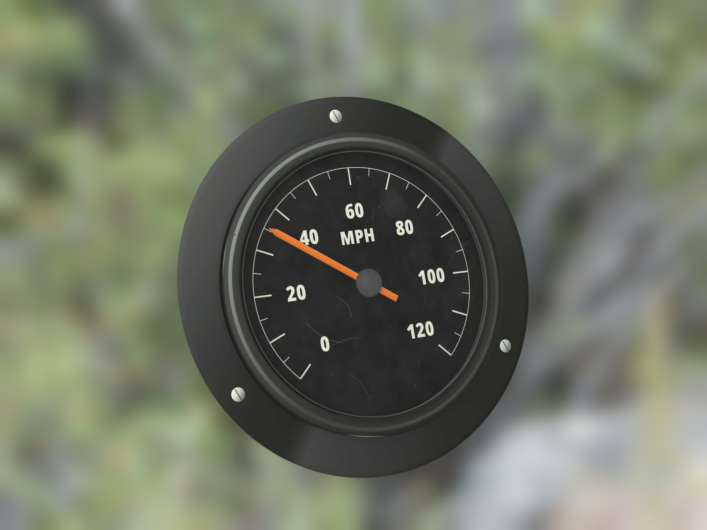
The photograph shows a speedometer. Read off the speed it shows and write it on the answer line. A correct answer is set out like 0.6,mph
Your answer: 35,mph
